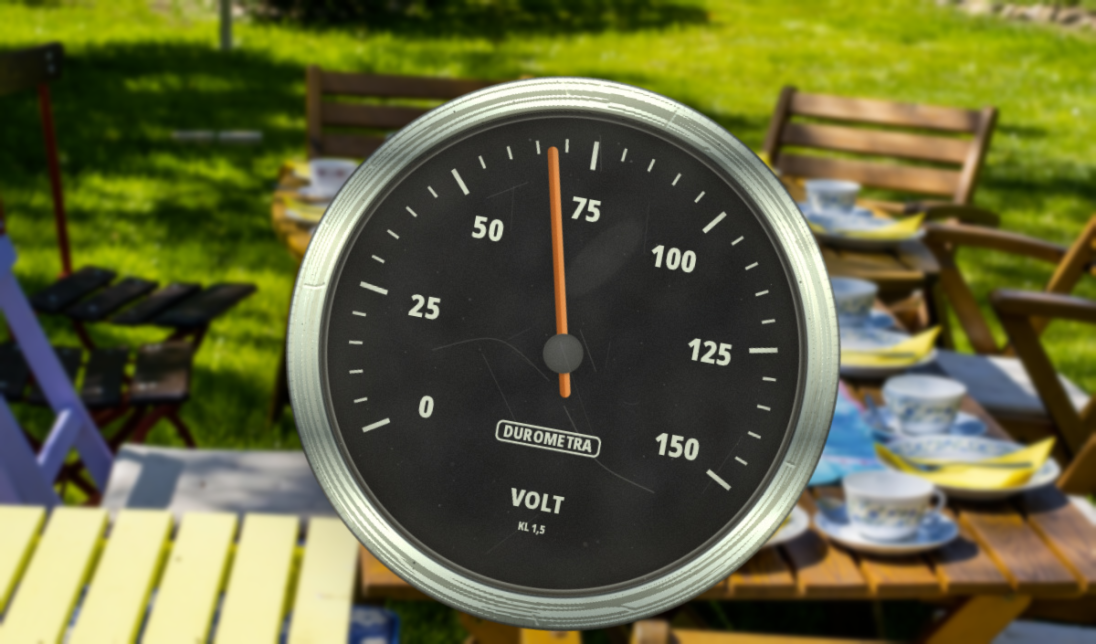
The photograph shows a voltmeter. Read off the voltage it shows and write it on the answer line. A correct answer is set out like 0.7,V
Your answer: 67.5,V
